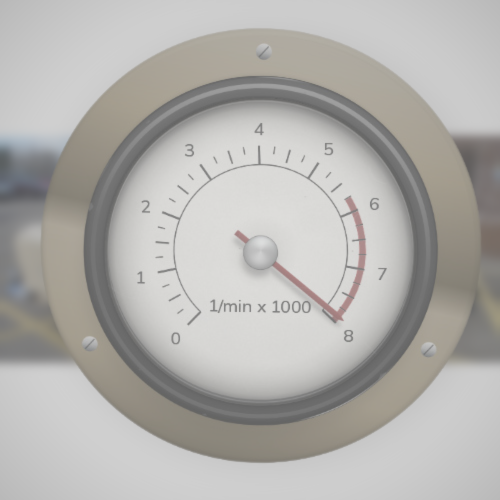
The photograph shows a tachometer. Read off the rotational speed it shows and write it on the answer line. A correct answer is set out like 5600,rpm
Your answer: 7875,rpm
